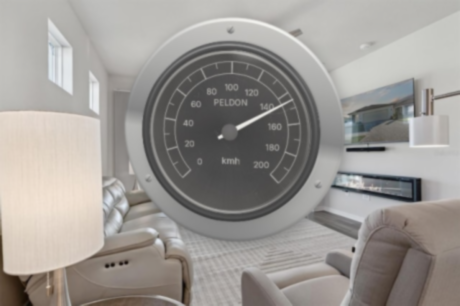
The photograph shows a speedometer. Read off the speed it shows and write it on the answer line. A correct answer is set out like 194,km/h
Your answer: 145,km/h
